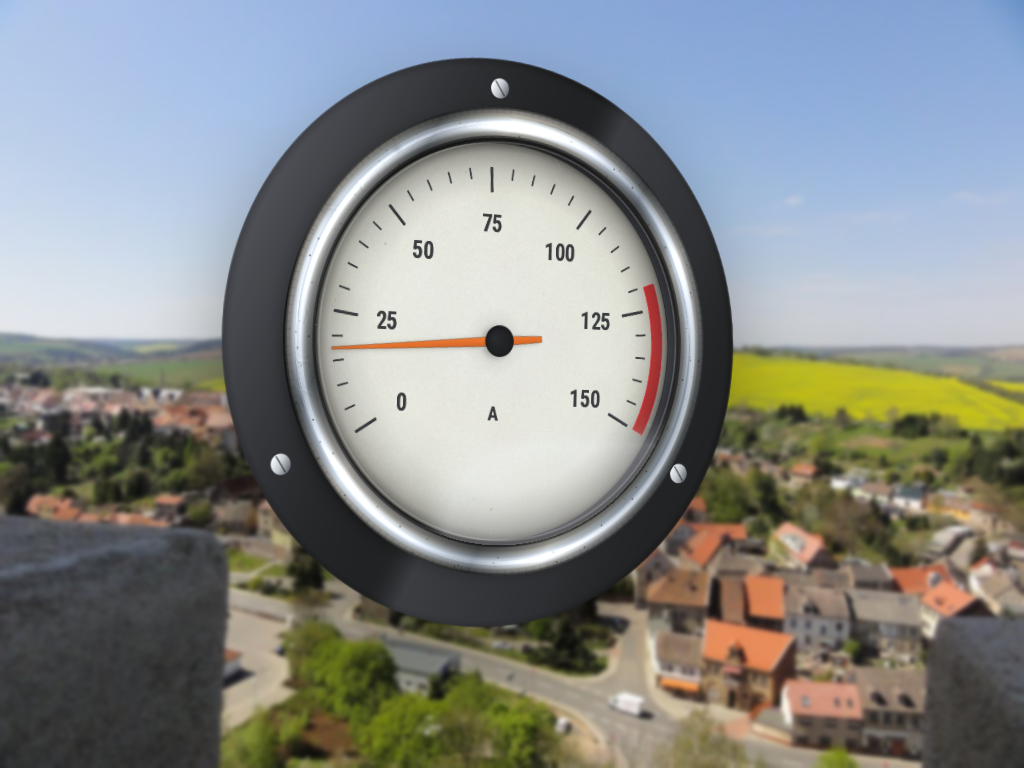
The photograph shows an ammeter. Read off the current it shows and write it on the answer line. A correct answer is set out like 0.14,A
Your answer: 17.5,A
